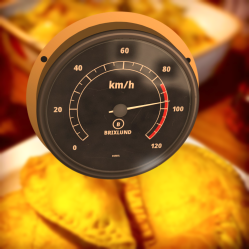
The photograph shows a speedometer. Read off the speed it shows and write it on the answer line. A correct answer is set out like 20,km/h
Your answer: 95,km/h
